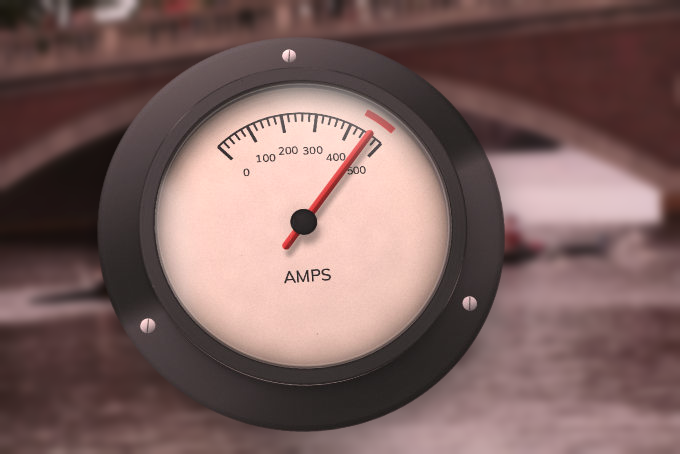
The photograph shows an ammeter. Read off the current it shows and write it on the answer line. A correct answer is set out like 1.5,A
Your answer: 460,A
